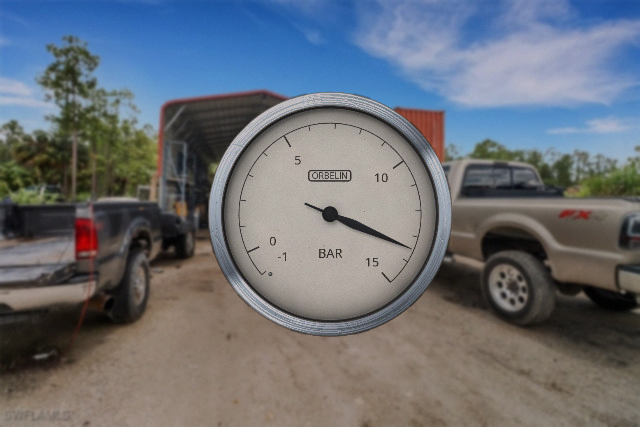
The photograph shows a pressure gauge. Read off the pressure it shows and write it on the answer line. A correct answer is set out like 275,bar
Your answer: 13.5,bar
